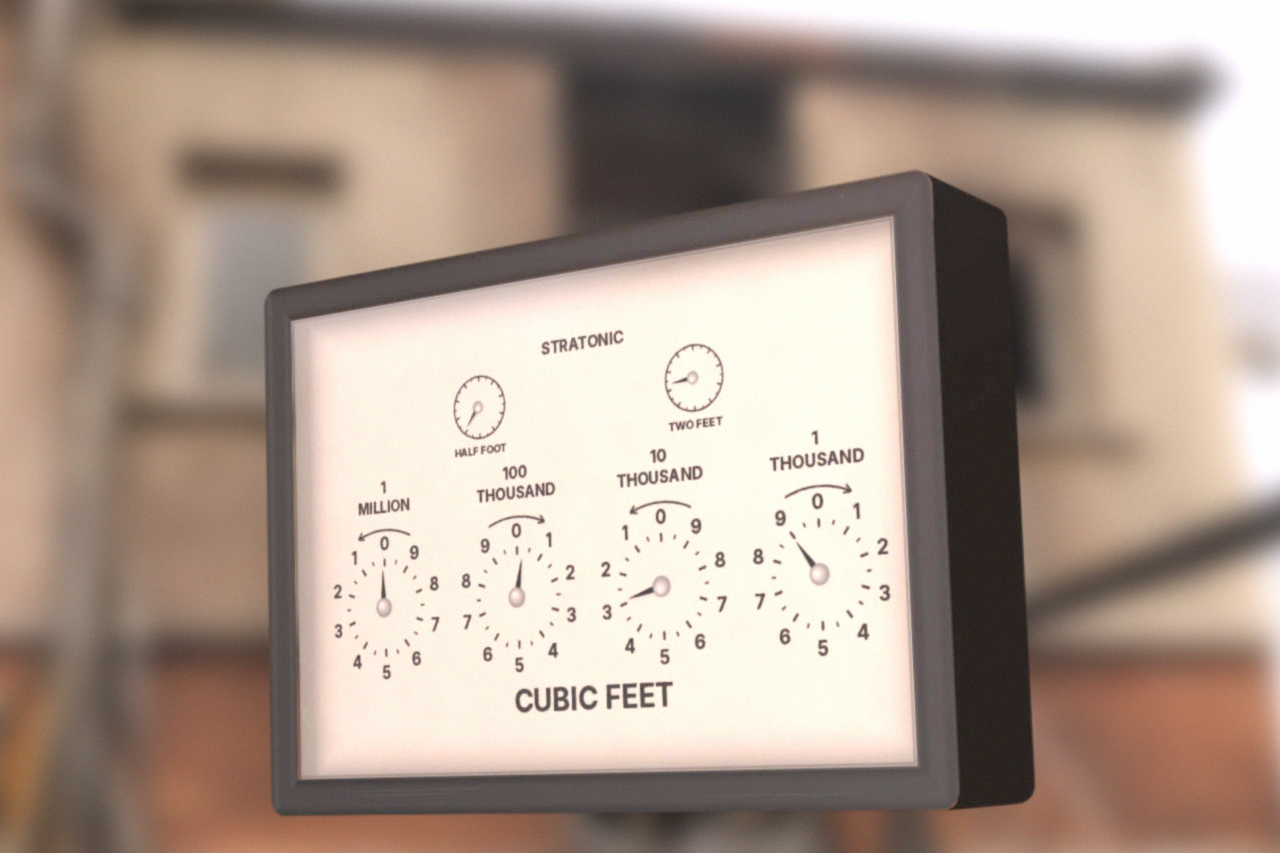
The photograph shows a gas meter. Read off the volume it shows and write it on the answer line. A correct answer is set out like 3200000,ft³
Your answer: 2900,ft³
